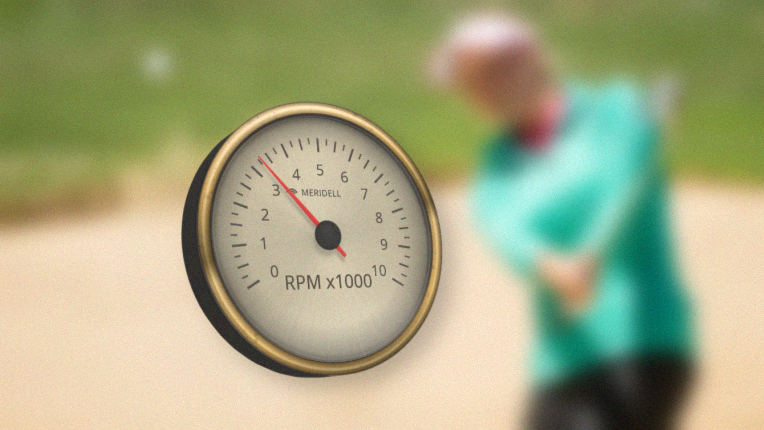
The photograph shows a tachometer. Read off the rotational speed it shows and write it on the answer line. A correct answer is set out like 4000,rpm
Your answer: 3250,rpm
